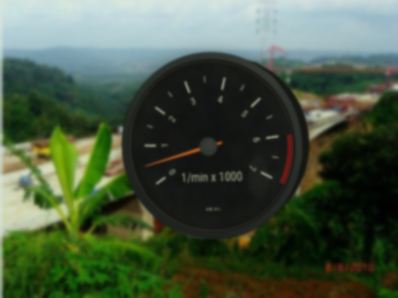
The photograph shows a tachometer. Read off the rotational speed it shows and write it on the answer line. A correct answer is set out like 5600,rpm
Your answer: 500,rpm
